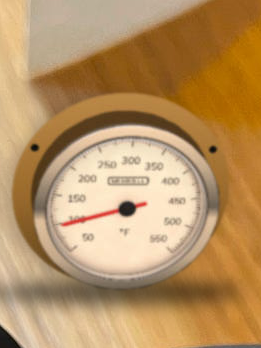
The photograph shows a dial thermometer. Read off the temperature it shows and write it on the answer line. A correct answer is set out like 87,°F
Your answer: 100,°F
